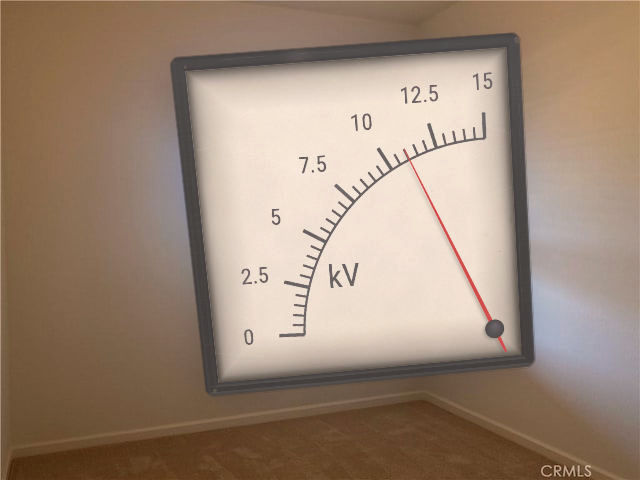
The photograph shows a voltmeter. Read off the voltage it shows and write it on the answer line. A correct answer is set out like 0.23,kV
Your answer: 11,kV
